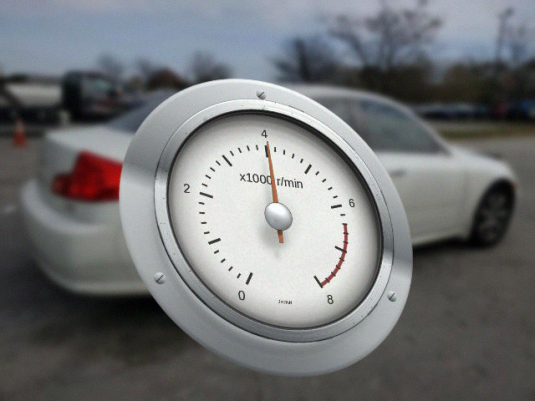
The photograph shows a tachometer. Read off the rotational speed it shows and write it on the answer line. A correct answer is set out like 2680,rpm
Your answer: 4000,rpm
